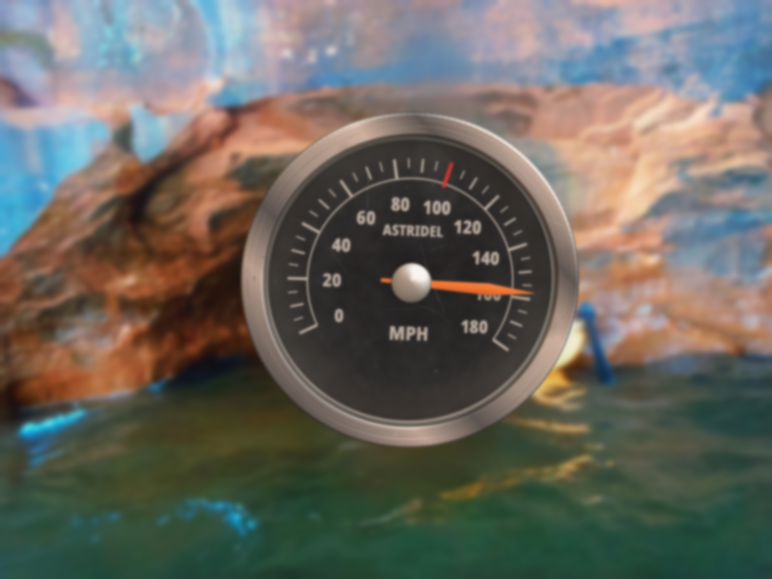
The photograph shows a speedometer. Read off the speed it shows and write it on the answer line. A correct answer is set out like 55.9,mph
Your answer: 157.5,mph
